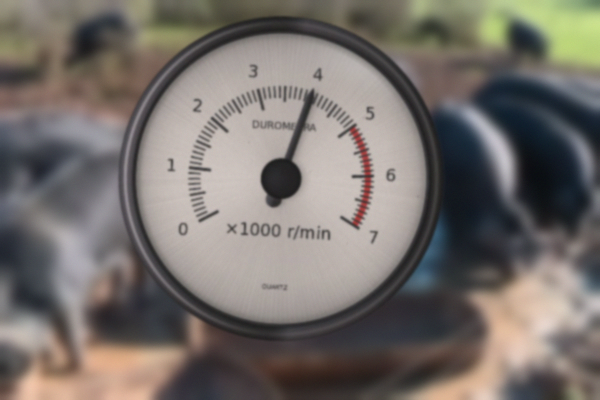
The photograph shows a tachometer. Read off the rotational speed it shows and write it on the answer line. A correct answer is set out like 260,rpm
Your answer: 4000,rpm
